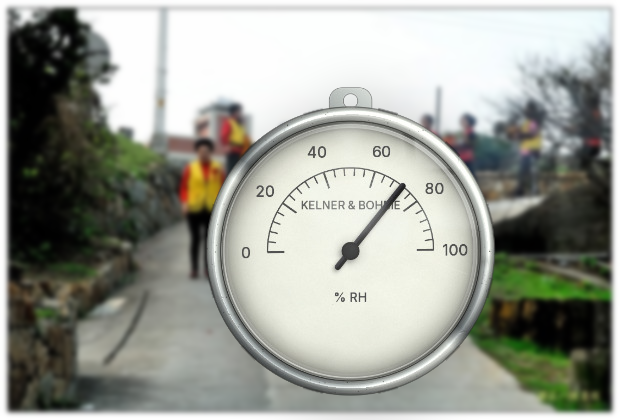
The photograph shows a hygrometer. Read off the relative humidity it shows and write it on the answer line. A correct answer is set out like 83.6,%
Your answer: 72,%
